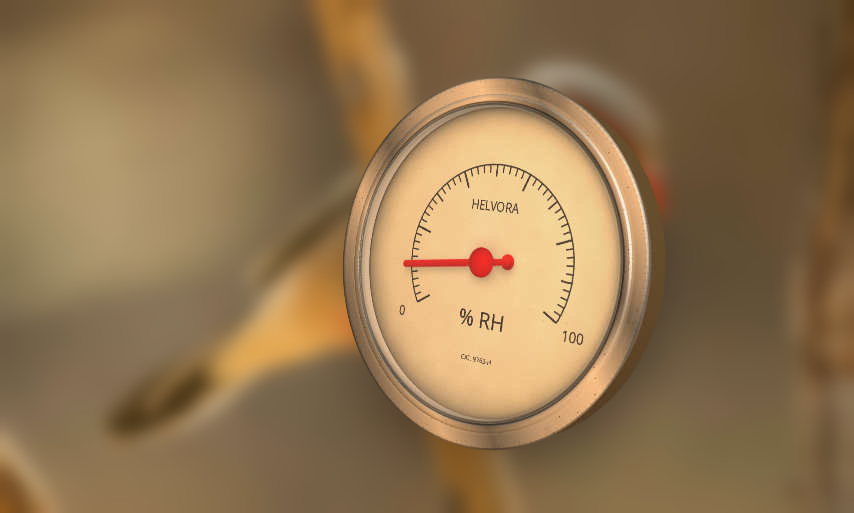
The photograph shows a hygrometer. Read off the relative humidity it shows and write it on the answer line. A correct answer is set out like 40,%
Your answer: 10,%
